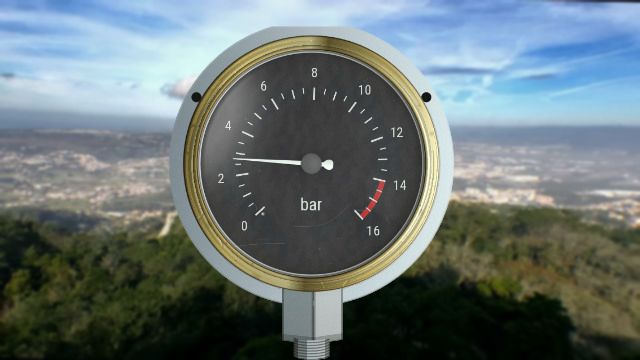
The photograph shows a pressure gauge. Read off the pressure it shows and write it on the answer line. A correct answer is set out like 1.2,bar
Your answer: 2.75,bar
